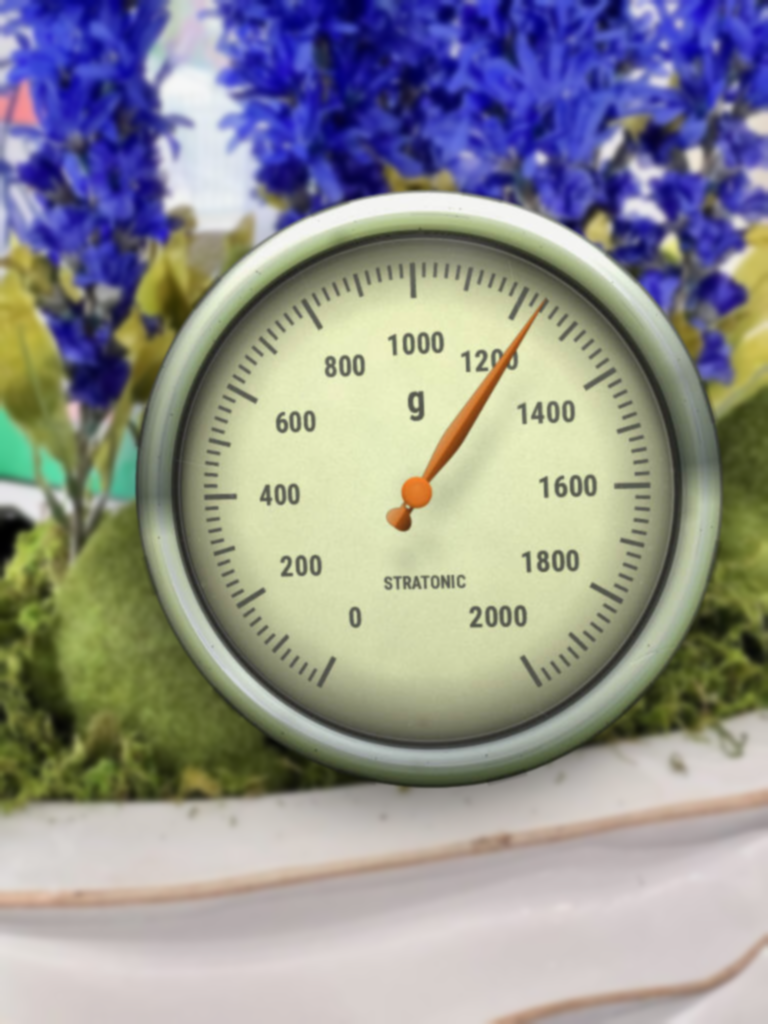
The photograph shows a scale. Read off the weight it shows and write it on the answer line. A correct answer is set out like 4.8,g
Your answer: 1240,g
